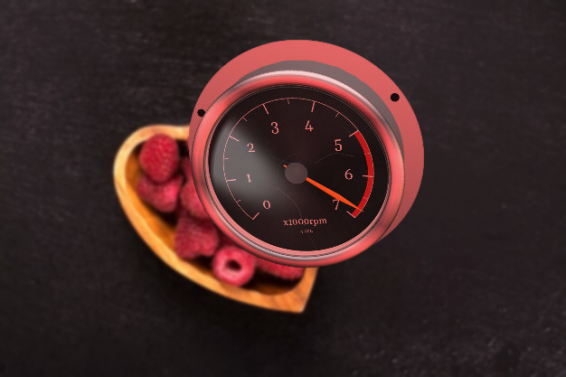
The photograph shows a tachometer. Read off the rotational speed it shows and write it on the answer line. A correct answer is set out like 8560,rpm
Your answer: 6750,rpm
